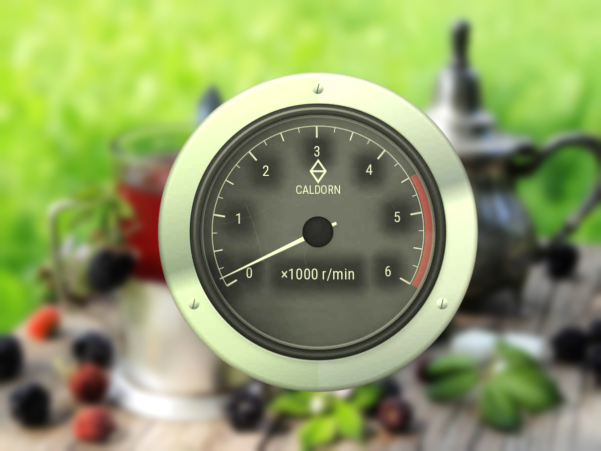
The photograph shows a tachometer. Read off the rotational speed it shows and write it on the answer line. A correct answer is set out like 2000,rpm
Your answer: 125,rpm
